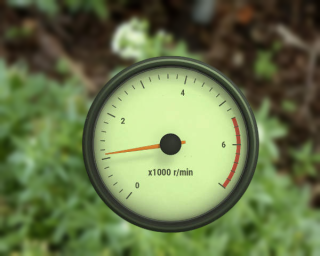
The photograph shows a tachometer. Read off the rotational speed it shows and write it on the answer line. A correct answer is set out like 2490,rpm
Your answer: 1100,rpm
